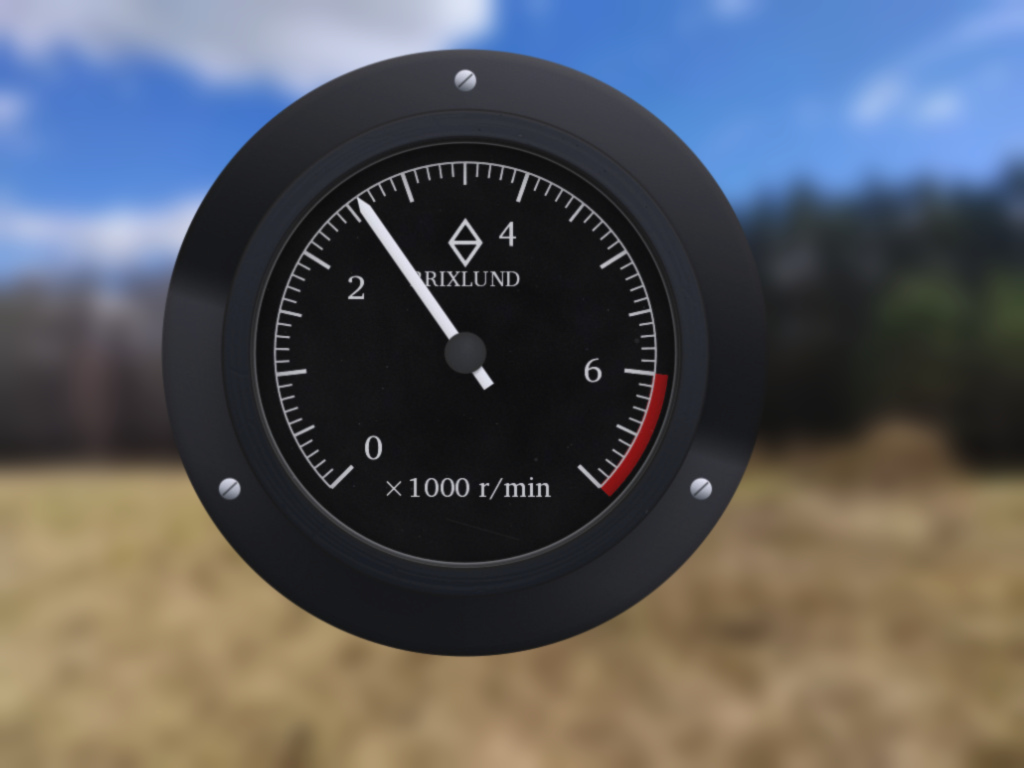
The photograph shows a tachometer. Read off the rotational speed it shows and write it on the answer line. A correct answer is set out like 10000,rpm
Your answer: 2600,rpm
